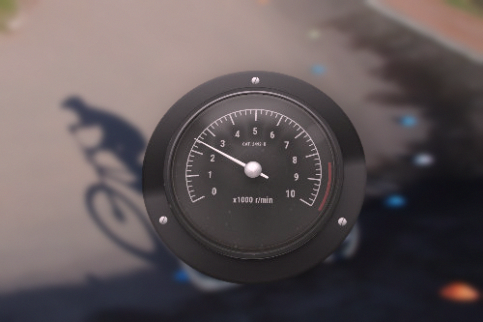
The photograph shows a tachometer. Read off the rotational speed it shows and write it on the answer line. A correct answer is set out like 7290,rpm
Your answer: 2400,rpm
